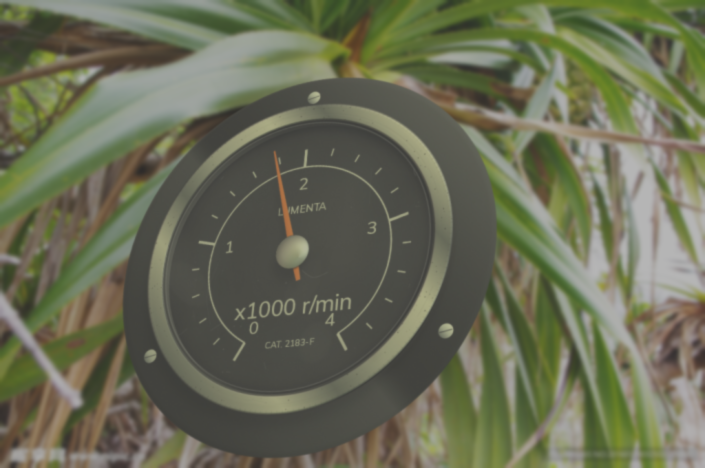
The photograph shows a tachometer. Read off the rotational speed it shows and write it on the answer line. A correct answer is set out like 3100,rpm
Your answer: 1800,rpm
